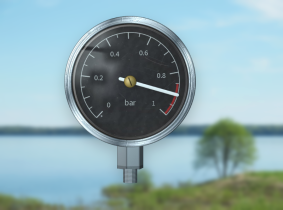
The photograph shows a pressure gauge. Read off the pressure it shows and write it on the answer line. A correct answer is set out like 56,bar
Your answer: 0.9,bar
